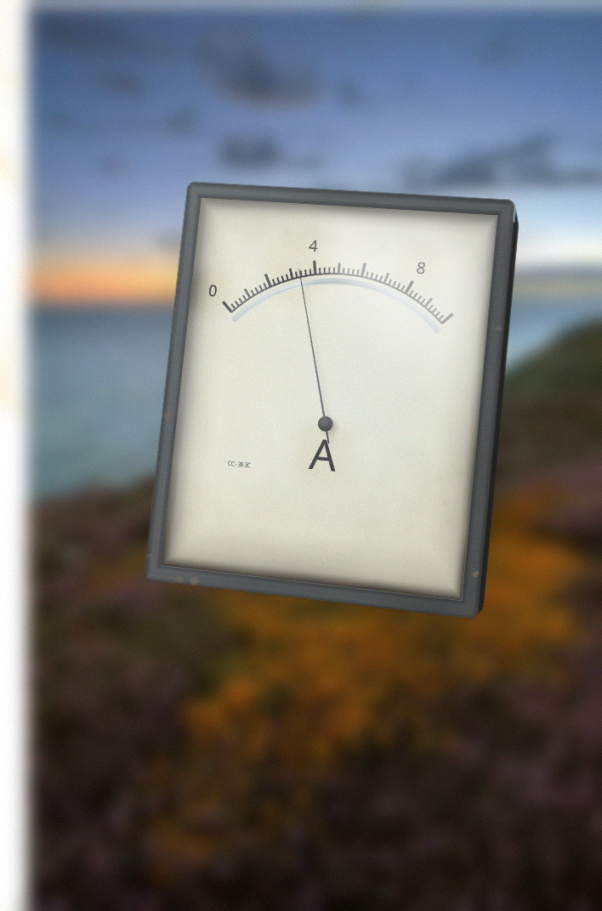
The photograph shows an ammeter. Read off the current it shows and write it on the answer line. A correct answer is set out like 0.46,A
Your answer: 3.4,A
